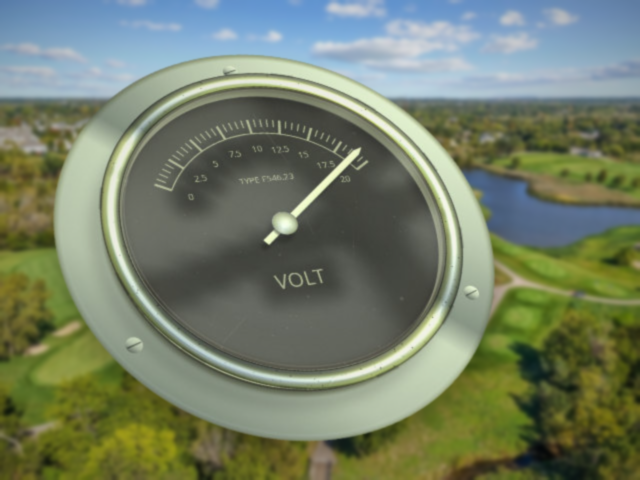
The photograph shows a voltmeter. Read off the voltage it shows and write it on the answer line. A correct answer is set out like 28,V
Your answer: 19,V
